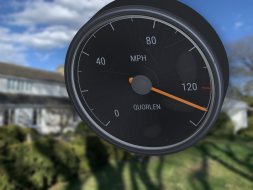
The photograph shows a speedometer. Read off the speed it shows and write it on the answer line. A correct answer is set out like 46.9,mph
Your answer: 130,mph
